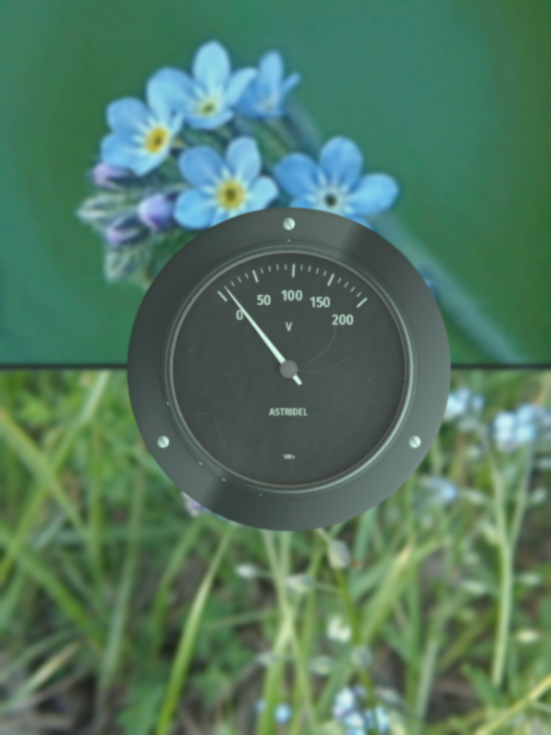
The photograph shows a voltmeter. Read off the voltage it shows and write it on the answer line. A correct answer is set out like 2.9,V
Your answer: 10,V
